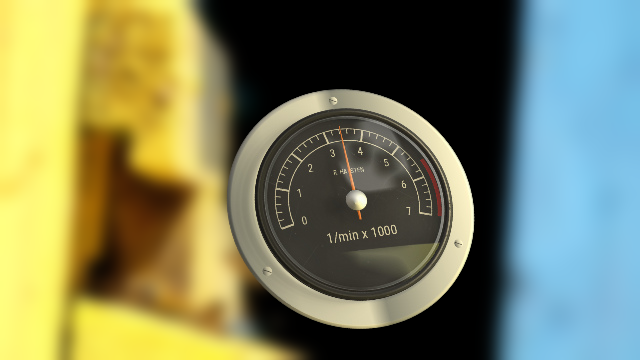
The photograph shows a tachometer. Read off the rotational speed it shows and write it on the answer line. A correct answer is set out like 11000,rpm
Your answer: 3400,rpm
